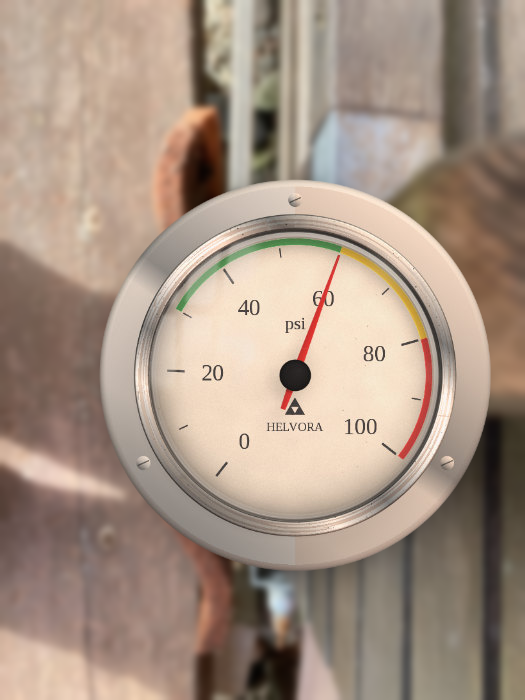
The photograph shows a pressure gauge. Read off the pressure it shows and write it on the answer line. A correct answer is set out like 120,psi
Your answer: 60,psi
